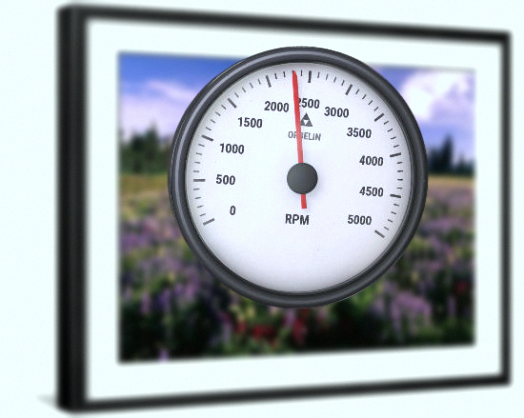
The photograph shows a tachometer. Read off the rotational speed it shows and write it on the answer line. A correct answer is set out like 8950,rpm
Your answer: 2300,rpm
